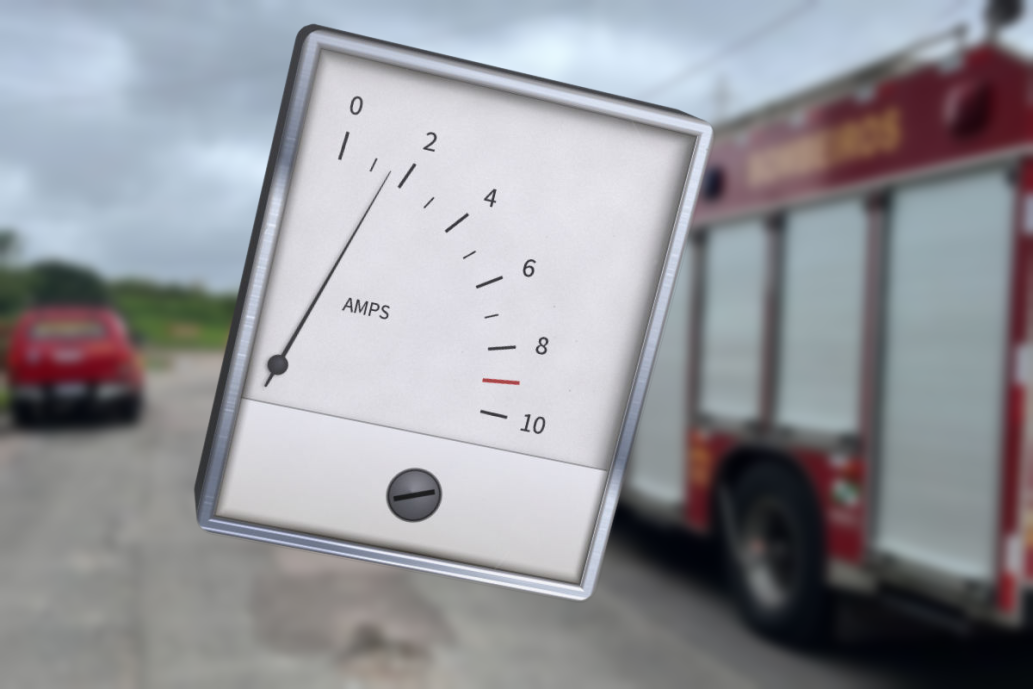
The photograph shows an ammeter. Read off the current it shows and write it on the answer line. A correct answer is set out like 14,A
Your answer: 1.5,A
